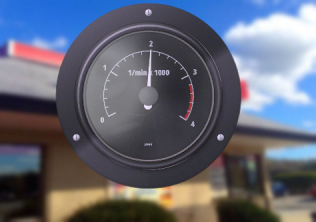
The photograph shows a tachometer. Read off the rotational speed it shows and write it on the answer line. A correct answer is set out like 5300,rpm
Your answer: 2000,rpm
